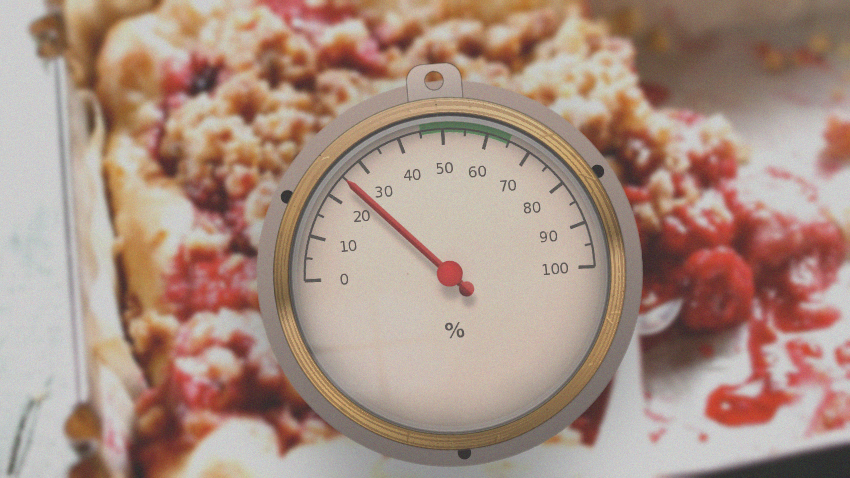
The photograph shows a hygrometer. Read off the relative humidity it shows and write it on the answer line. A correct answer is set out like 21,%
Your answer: 25,%
